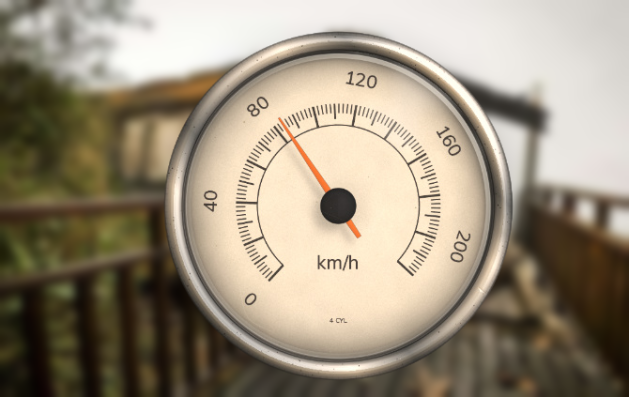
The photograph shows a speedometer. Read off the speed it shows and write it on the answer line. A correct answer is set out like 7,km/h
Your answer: 84,km/h
